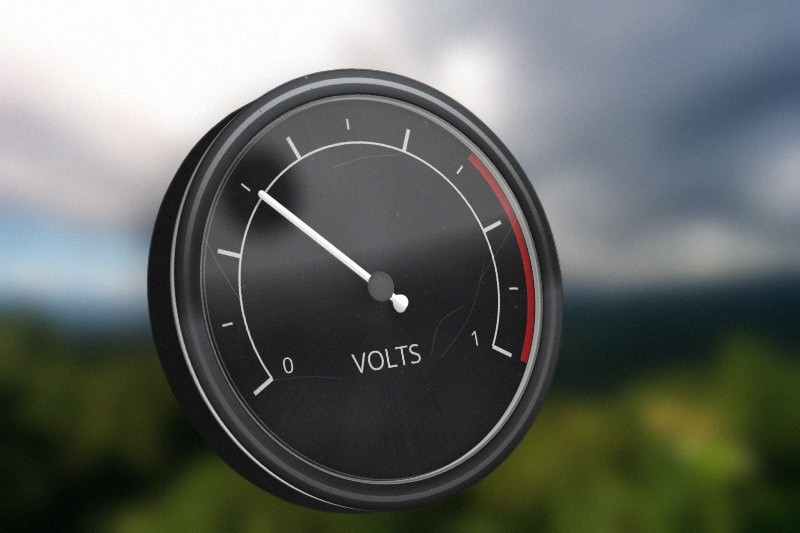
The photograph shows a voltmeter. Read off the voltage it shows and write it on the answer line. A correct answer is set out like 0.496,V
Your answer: 0.3,V
